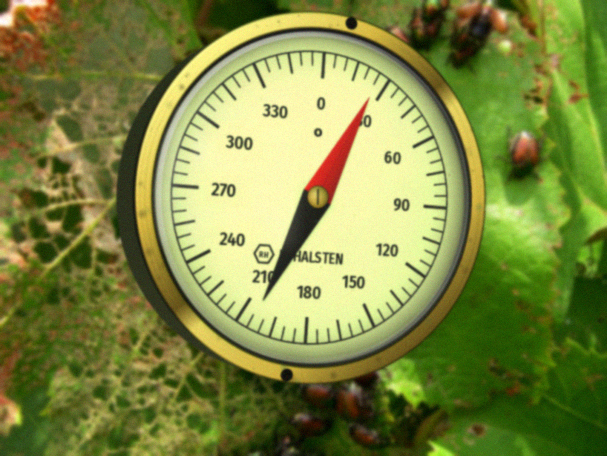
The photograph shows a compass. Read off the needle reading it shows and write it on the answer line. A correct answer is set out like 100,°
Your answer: 25,°
